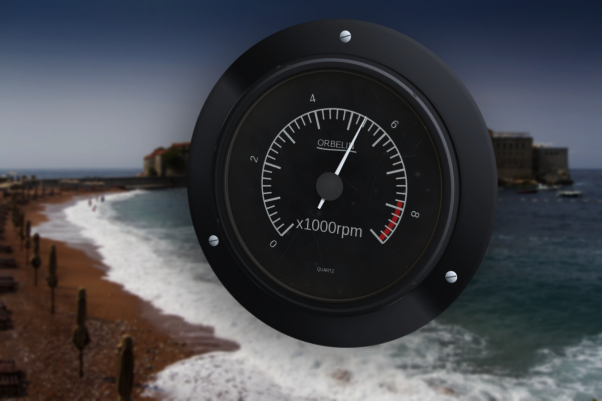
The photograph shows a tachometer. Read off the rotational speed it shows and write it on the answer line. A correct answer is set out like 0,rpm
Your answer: 5400,rpm
